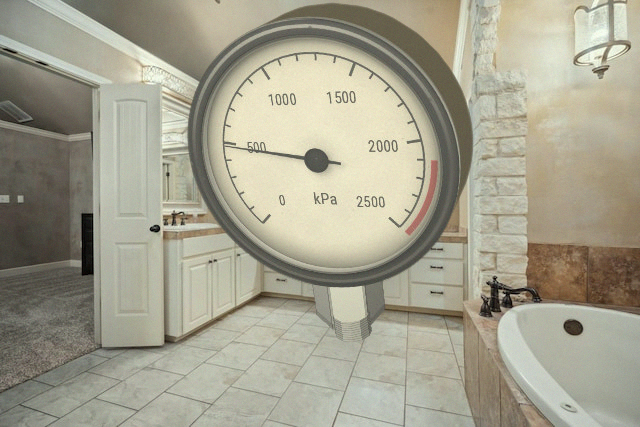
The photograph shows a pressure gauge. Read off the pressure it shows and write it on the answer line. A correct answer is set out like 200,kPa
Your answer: 500,kPa
